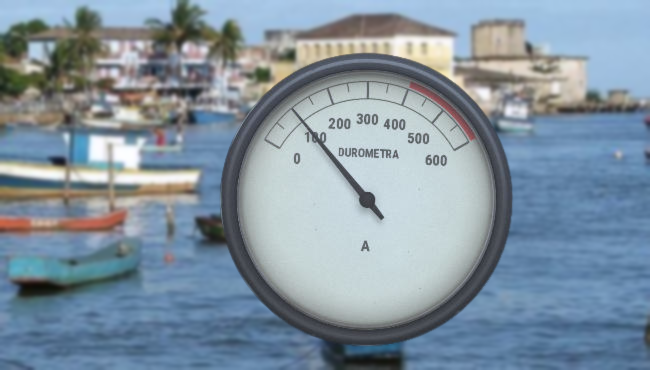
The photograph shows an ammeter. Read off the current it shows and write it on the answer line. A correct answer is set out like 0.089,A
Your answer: 100,A
